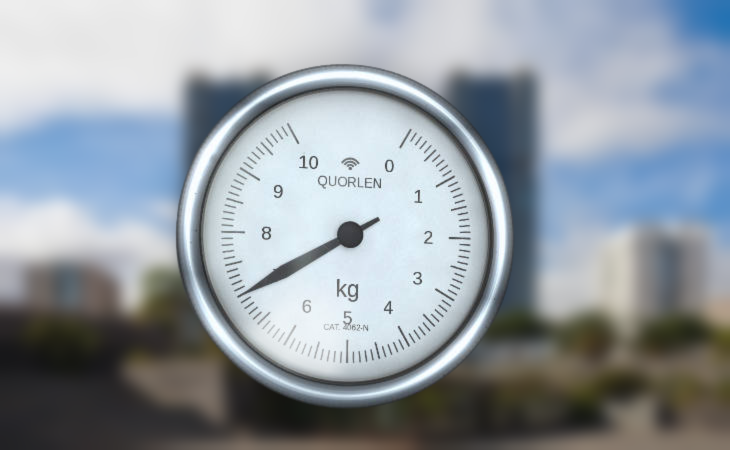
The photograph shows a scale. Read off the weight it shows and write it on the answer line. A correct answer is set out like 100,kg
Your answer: 7,kg
